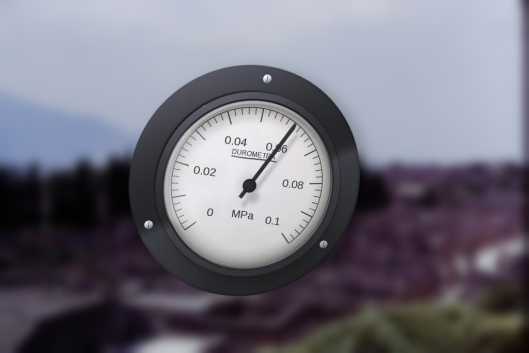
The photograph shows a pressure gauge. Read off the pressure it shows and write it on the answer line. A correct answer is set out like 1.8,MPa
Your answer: 0.06,MPa
